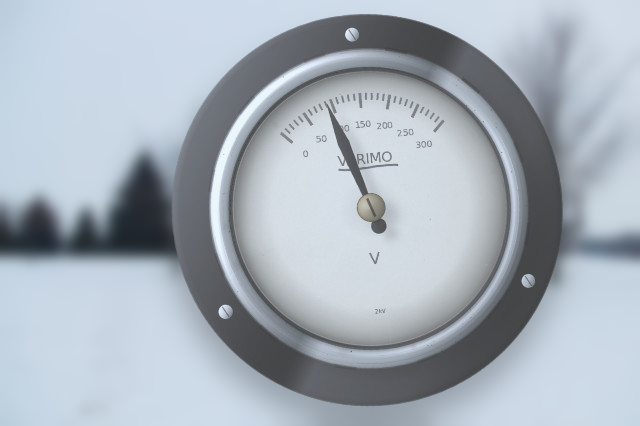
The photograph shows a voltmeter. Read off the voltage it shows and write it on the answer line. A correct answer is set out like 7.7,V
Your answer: 90,V
